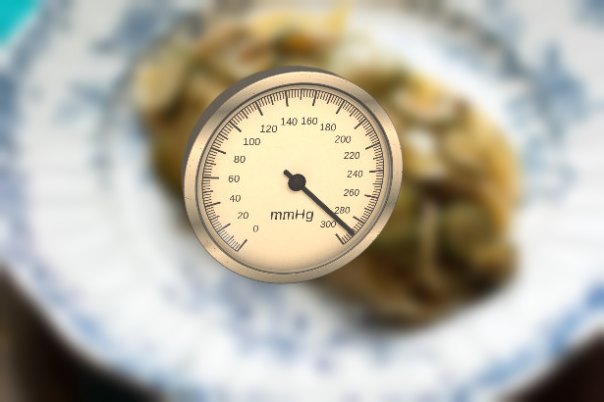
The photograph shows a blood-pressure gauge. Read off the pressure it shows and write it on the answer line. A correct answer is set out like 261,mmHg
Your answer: 290,mmHg
